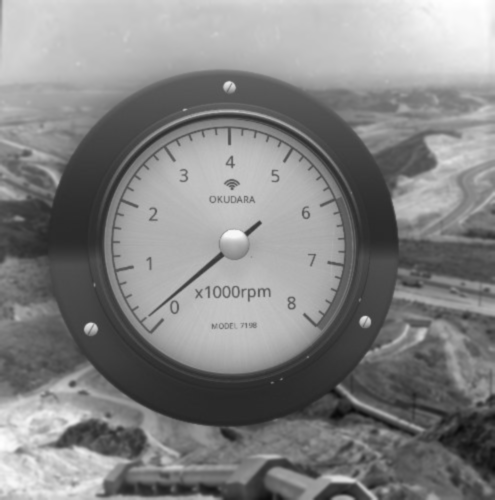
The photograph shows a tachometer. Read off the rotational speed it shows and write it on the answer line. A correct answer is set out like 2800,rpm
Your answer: 200,rpm
